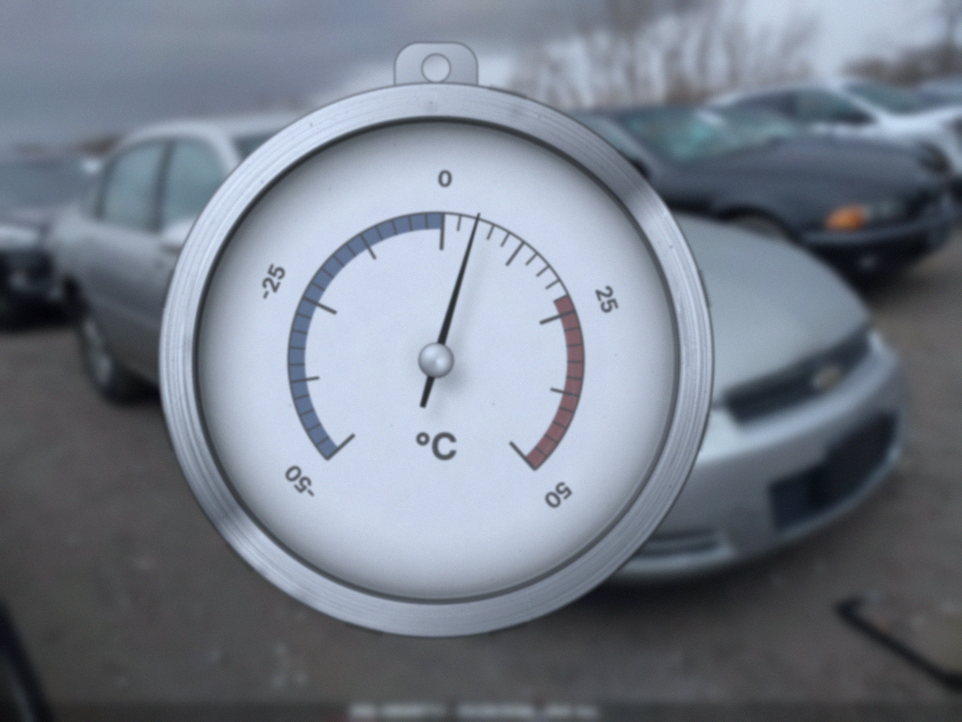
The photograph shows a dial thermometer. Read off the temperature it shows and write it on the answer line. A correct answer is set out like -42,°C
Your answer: 5,°C
